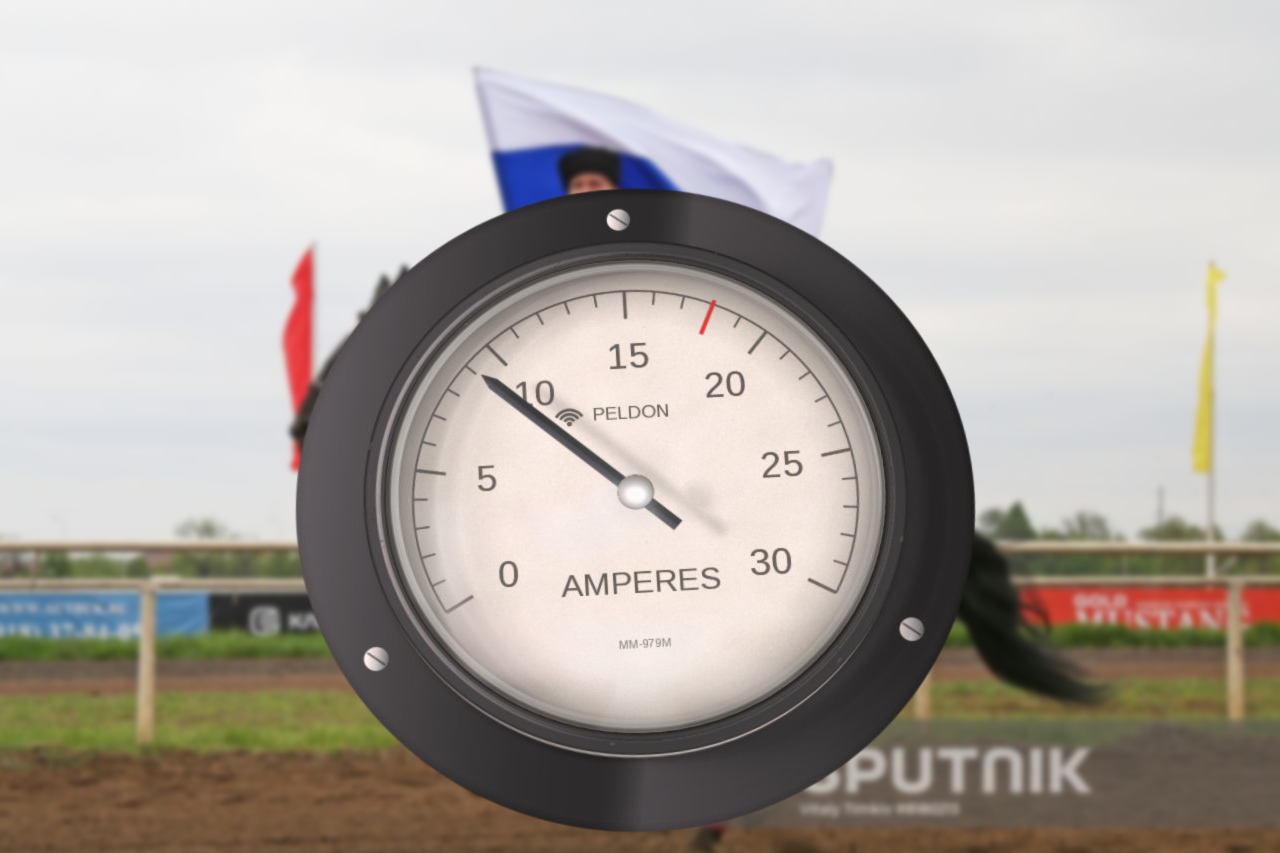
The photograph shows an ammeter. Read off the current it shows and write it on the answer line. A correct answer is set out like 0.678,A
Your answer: 9,A
